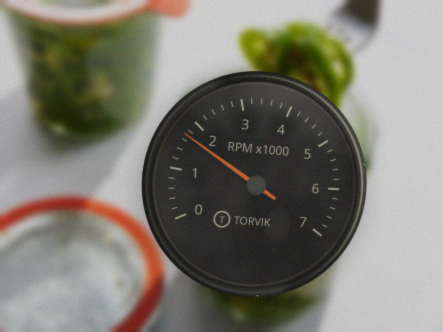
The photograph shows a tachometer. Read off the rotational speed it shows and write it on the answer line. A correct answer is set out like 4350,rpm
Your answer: 1700,rpm
